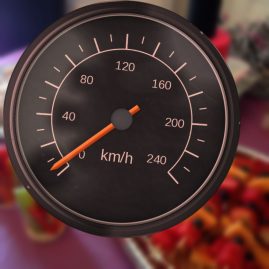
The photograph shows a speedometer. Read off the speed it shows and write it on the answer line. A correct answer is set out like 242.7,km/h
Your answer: 5,km/h
